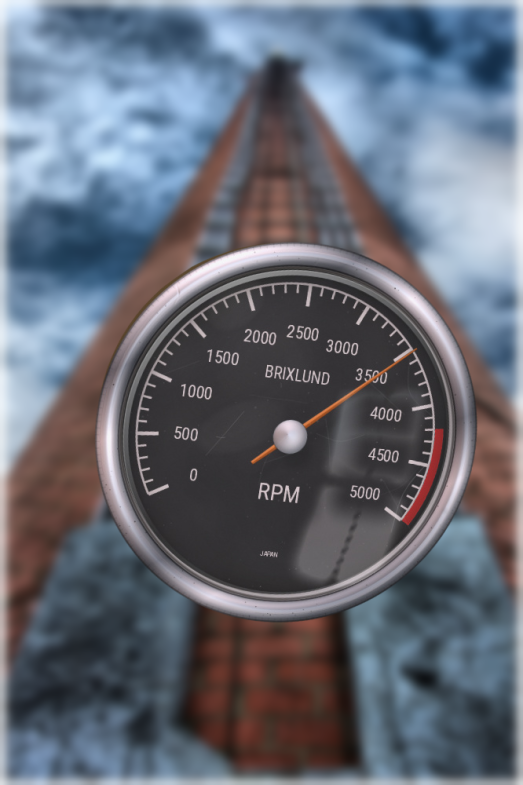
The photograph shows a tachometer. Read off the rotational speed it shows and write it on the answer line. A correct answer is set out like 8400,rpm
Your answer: 3500,rpm
